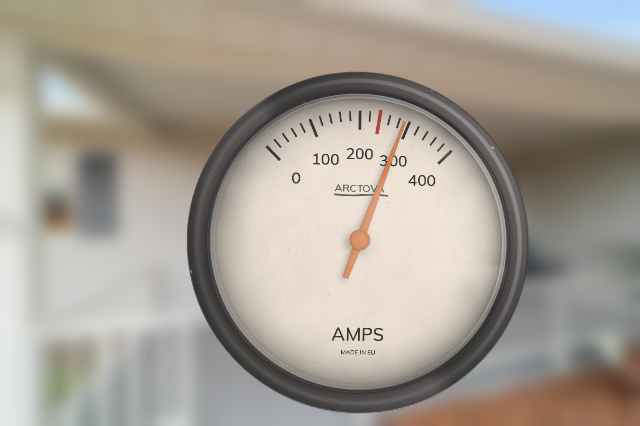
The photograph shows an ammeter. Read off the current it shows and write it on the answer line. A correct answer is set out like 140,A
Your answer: 290,A
